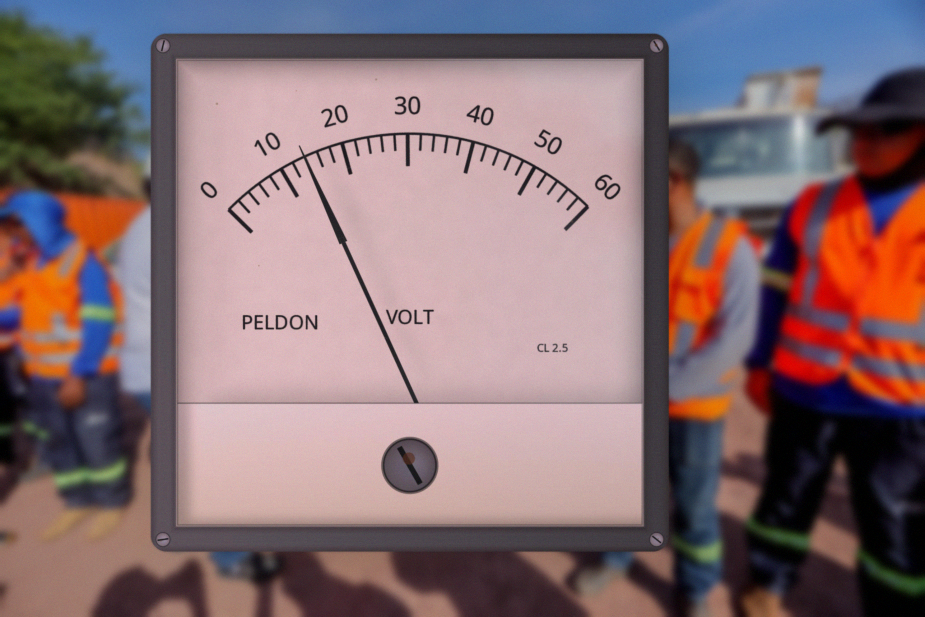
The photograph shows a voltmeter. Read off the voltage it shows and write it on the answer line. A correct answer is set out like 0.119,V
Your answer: 14,V
